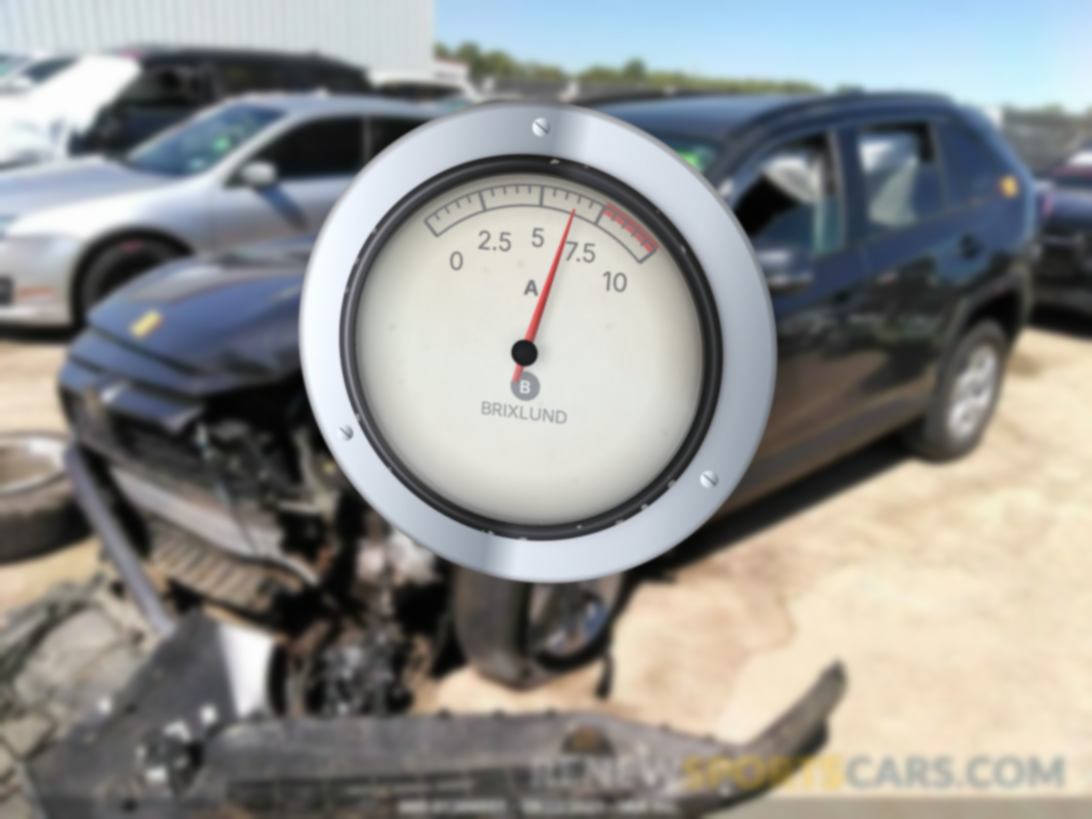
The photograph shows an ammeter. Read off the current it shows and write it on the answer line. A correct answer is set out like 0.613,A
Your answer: 6.5,A
